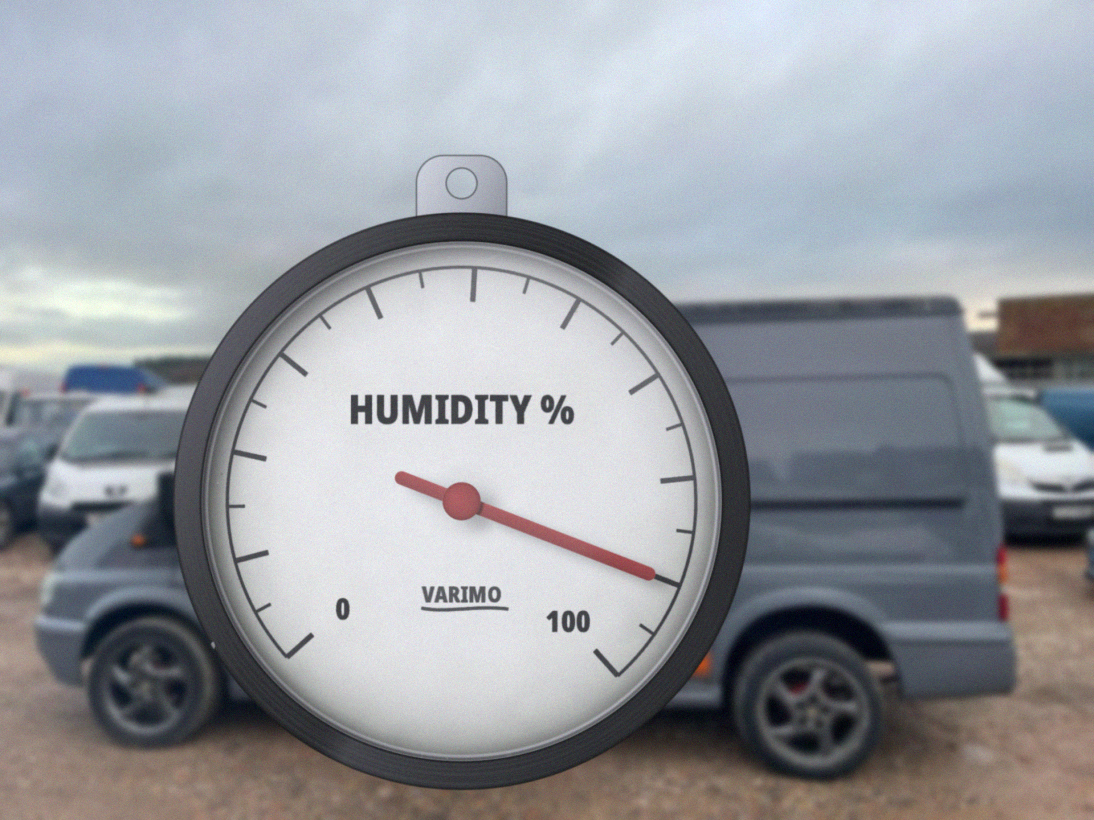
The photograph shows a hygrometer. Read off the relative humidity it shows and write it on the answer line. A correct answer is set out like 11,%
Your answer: 90,%
